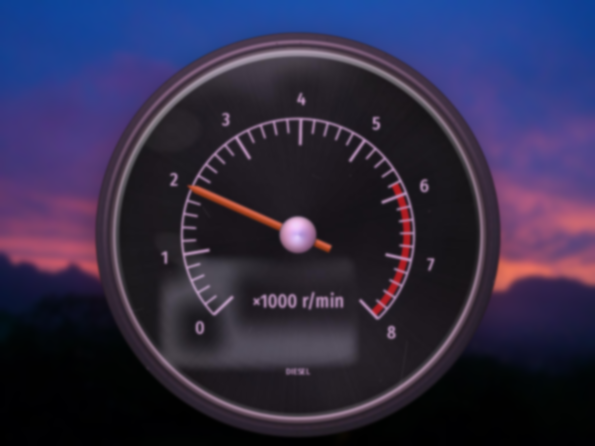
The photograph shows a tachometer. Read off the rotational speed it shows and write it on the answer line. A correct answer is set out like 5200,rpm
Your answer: 2000,rpm
